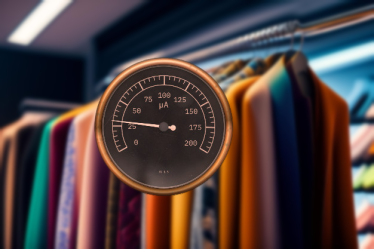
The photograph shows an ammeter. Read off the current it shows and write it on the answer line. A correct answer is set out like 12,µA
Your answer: 30,µA
